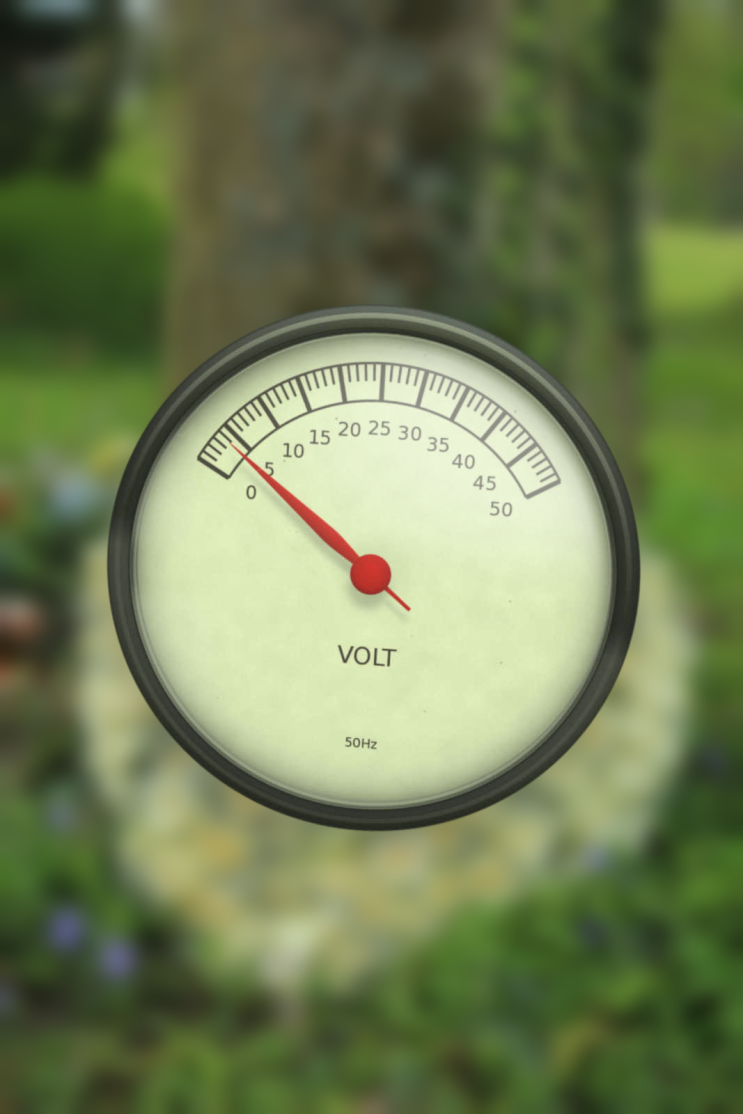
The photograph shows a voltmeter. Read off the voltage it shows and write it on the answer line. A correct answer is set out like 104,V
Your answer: 4,V
